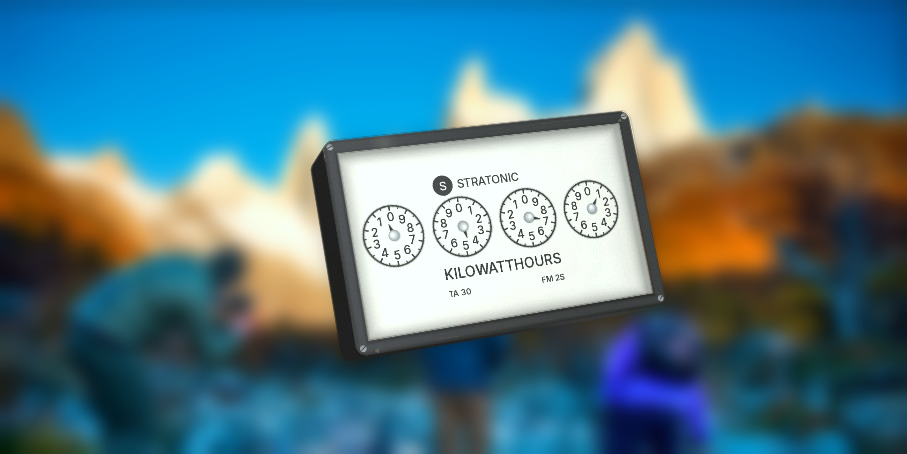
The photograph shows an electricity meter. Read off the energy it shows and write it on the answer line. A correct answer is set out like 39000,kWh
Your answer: 471,kWh
